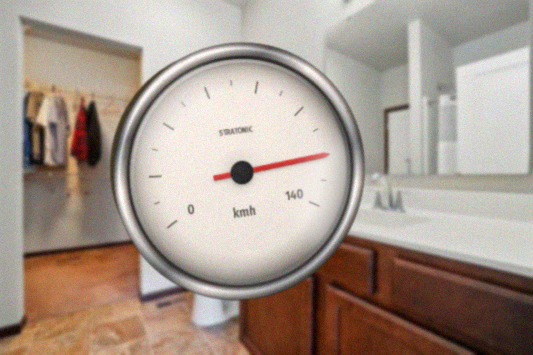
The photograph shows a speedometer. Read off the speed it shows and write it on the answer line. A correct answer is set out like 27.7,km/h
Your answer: 120,km/h
